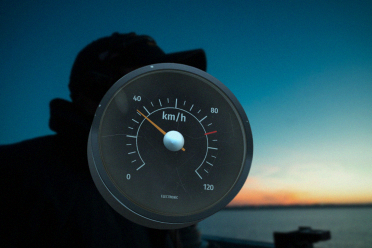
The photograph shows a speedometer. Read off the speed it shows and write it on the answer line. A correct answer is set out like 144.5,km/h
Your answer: 35,km/h
